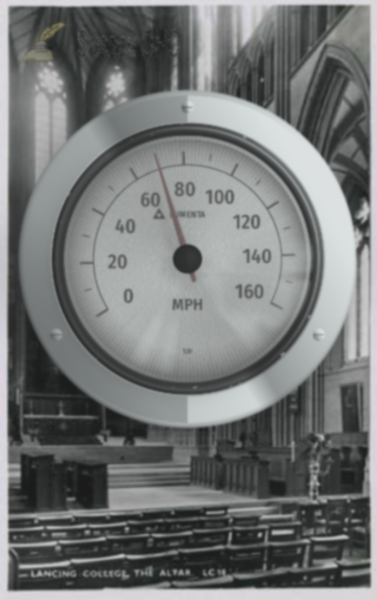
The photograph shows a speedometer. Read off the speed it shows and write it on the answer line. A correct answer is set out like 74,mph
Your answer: 70,mph
